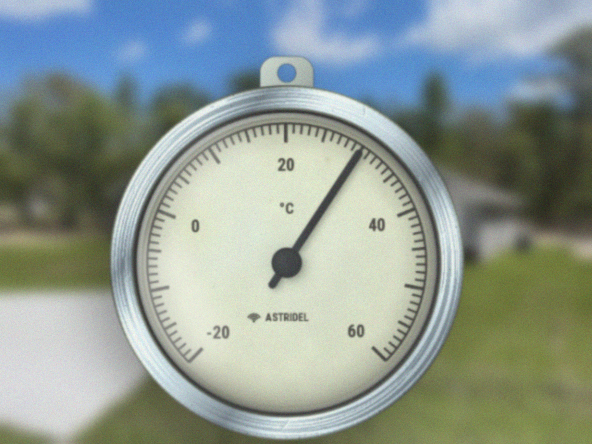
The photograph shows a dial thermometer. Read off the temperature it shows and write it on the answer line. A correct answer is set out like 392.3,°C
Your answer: 30,°C
